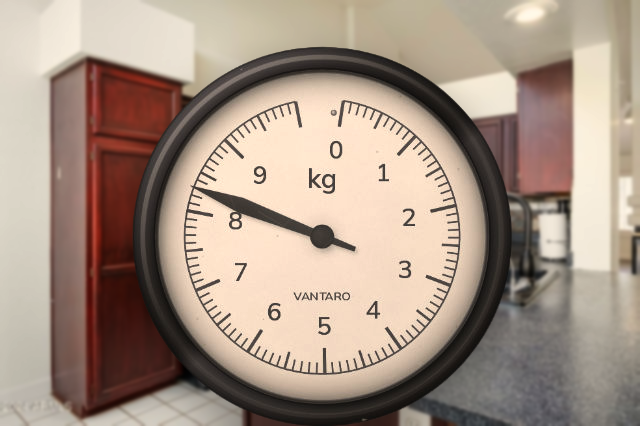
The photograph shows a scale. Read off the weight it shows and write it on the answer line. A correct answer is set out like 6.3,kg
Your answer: 8.3,kg
